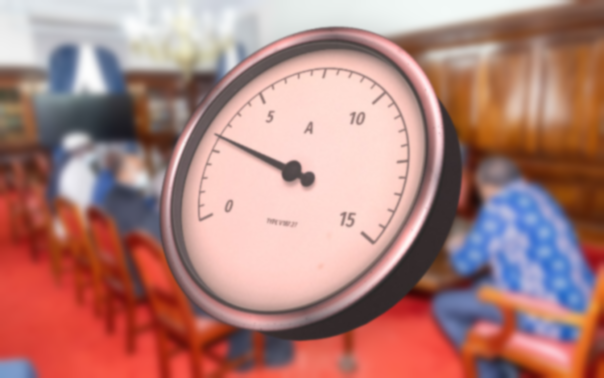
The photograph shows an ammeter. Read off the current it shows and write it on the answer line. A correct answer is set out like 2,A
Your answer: 3,A
